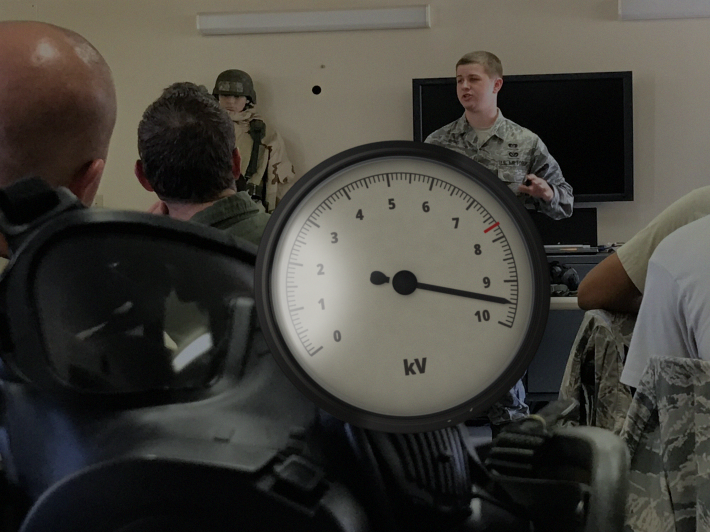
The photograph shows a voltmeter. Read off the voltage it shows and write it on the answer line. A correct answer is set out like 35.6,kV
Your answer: 9.5,kV
